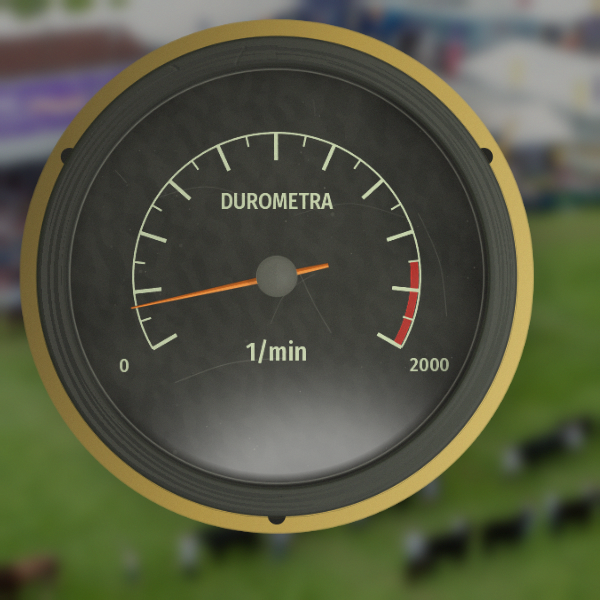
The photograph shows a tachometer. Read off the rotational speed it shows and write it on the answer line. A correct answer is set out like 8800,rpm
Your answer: 150,rpm
